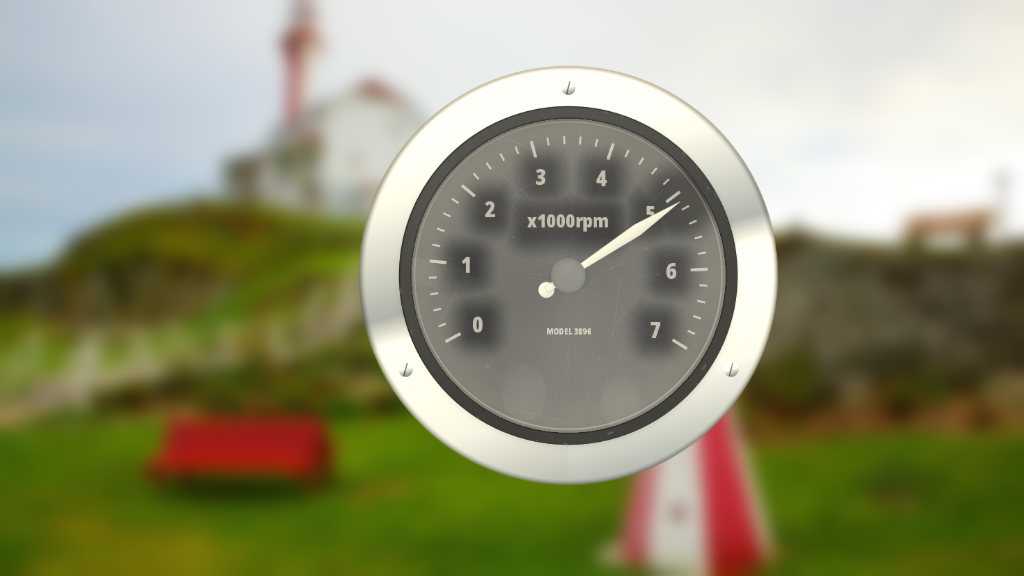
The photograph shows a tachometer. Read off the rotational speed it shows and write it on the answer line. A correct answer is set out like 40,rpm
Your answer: 5100,rpm
